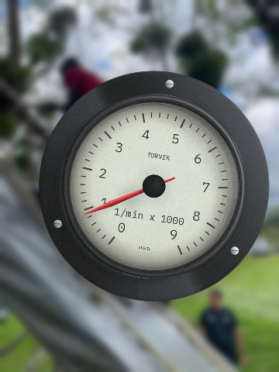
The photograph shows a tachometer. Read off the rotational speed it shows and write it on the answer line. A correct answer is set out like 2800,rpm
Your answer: 900,rpm
